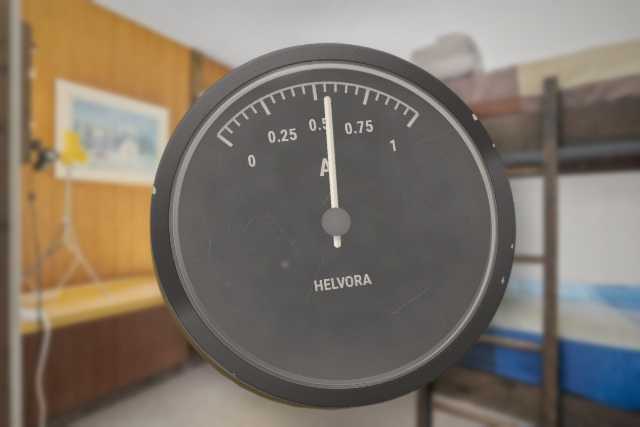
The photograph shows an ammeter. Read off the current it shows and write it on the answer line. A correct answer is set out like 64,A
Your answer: 0.55,A
